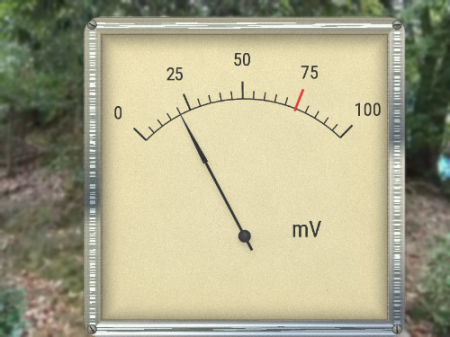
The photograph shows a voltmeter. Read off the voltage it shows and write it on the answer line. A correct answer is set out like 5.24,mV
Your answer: 20,mV
